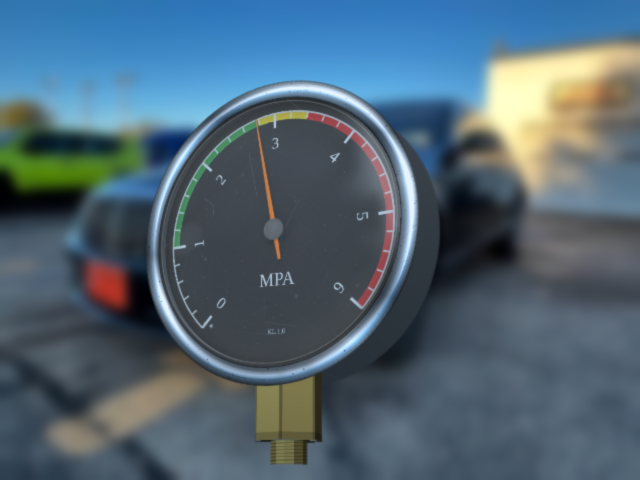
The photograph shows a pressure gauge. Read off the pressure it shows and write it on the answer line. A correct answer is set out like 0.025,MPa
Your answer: 2.8,MPa
